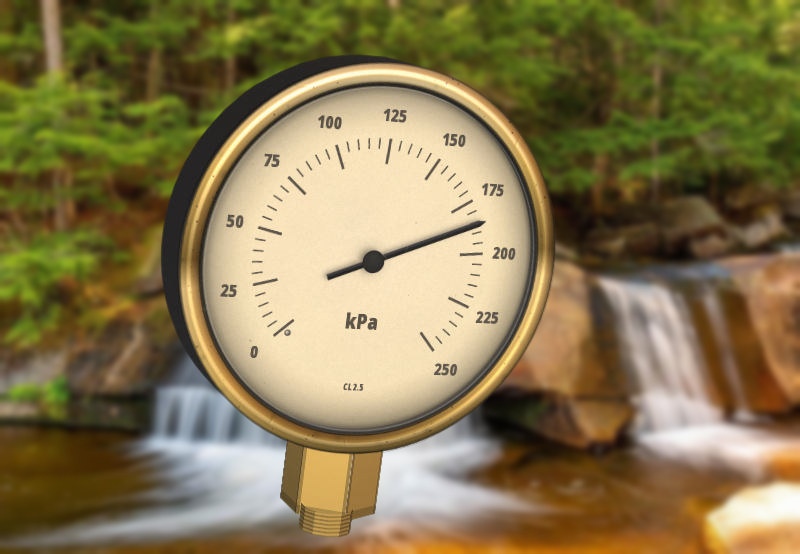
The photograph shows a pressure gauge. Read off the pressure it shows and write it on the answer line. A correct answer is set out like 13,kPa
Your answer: 185,kPa
